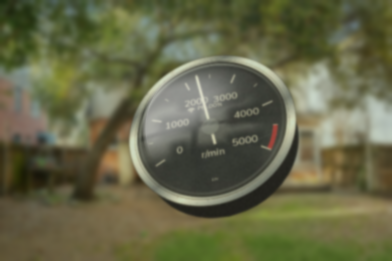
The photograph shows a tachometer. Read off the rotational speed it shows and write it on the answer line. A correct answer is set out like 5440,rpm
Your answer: 2250,rpm
